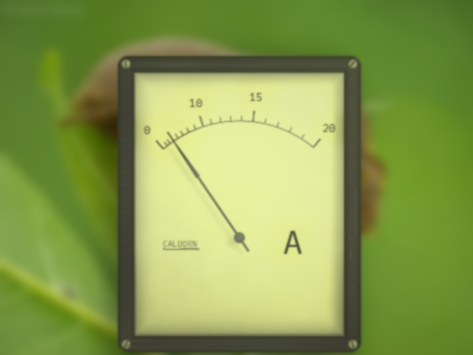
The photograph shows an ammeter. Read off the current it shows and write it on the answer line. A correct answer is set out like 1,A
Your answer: 5,A
